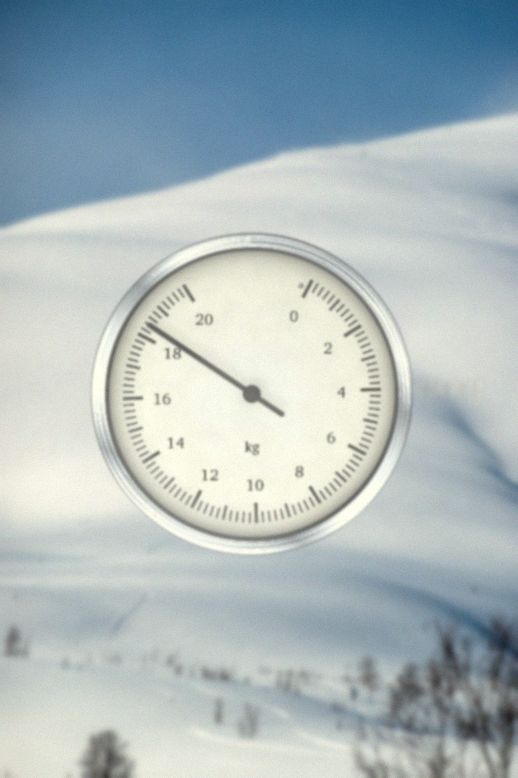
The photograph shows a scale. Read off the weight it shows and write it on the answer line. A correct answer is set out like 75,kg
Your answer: 18.4,kg
